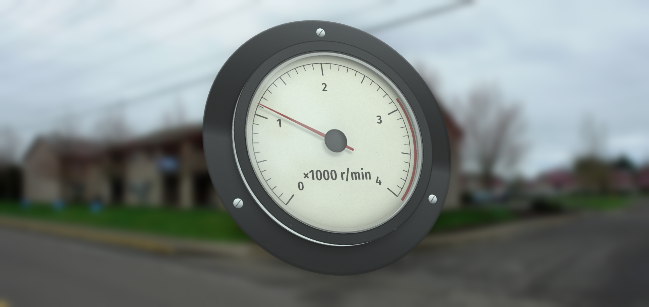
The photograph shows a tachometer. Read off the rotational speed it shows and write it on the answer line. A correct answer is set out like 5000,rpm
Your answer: 1100,rpm
